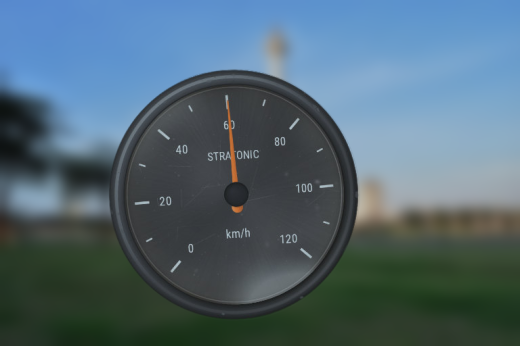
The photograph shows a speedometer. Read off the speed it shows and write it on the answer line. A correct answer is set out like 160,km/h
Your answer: 60,km/h
